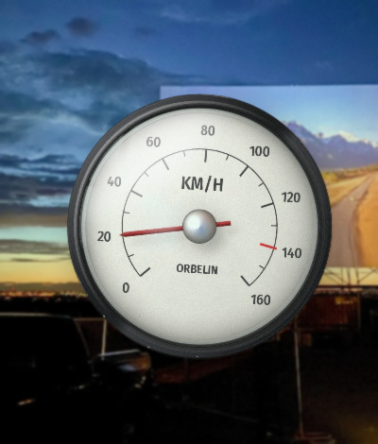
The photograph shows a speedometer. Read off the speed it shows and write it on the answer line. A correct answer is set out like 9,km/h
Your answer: 20,km/h
